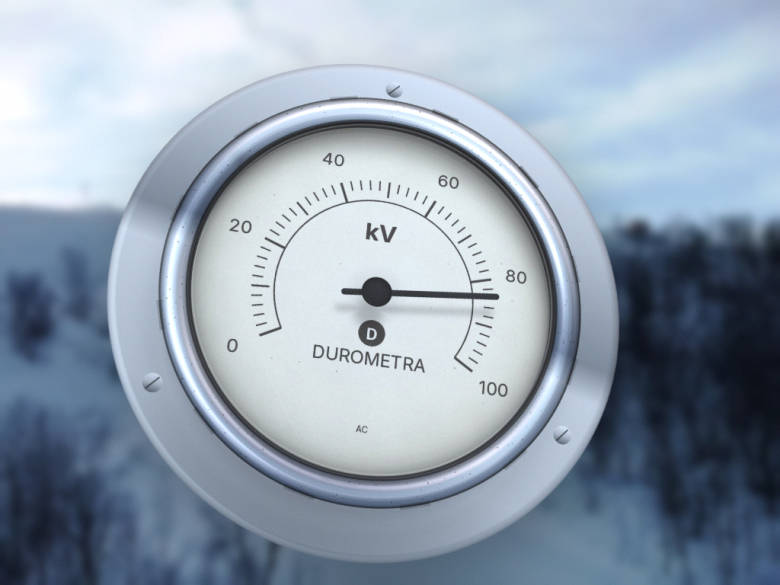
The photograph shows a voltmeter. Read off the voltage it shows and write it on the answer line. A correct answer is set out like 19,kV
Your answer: 84,kV
